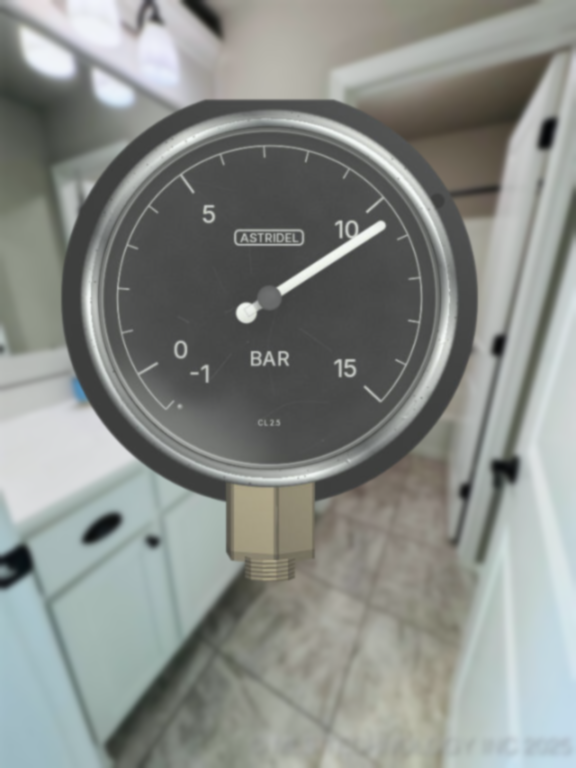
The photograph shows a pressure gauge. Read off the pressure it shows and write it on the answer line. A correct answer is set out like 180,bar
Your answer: 10.5,bar
